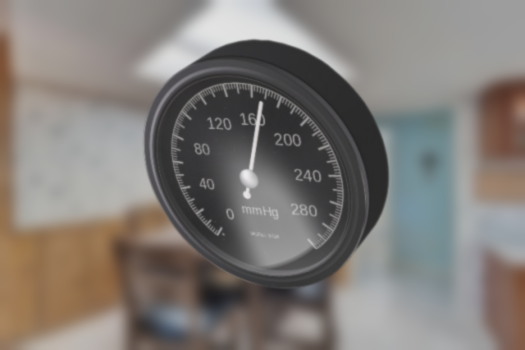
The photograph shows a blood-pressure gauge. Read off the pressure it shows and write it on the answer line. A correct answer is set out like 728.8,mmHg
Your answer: 170,mmHg
